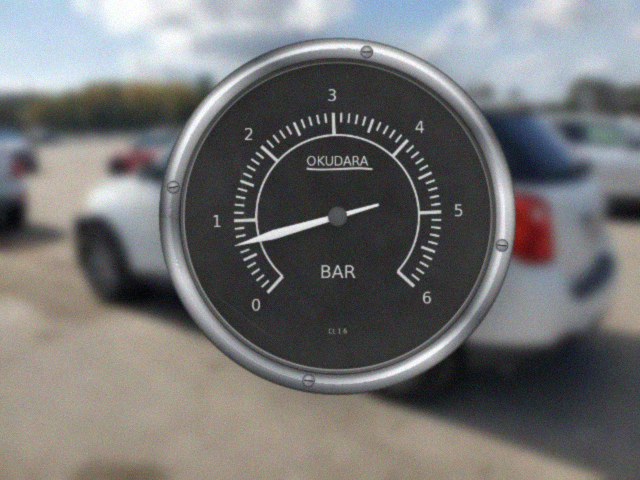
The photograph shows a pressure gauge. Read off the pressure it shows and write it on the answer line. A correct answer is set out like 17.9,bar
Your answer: 0.7,bar
